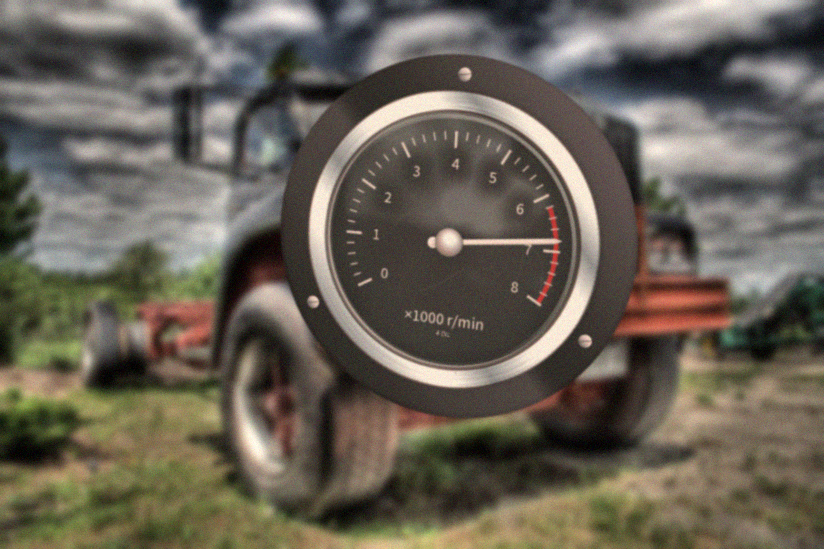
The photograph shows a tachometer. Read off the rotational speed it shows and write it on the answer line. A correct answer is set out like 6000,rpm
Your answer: 6800,rpm
